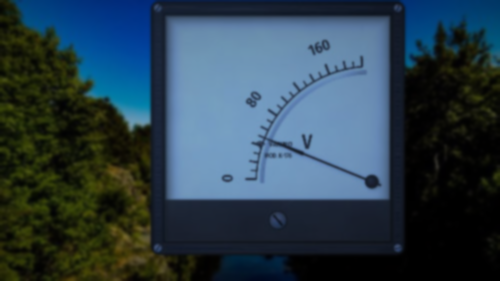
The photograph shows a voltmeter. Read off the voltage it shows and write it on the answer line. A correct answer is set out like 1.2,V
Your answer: 50,V
